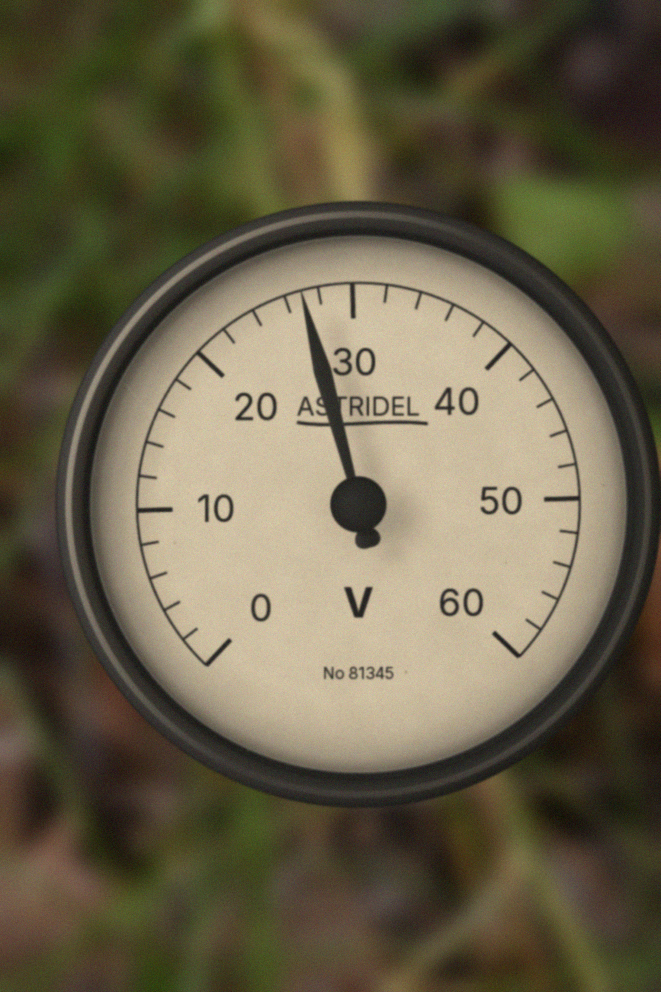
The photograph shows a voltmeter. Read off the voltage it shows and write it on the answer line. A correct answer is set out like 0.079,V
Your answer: 27,V
